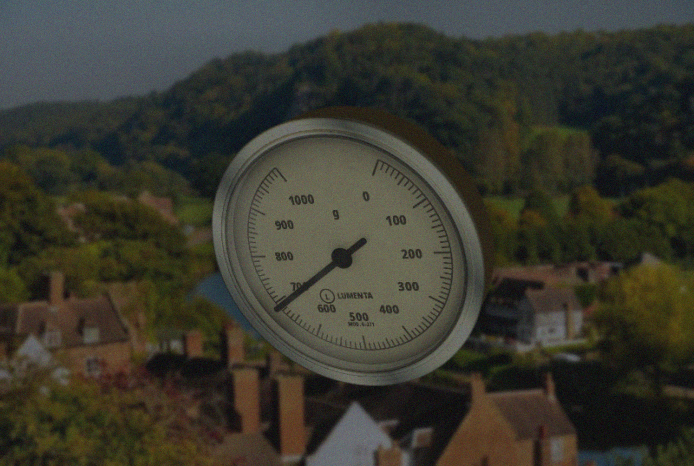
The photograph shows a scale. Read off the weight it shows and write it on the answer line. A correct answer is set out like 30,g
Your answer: 690,g
